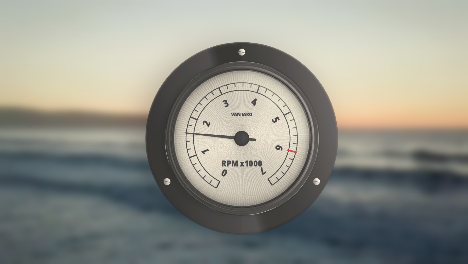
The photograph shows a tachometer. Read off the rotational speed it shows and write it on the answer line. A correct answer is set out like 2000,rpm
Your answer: 1600,rpm
